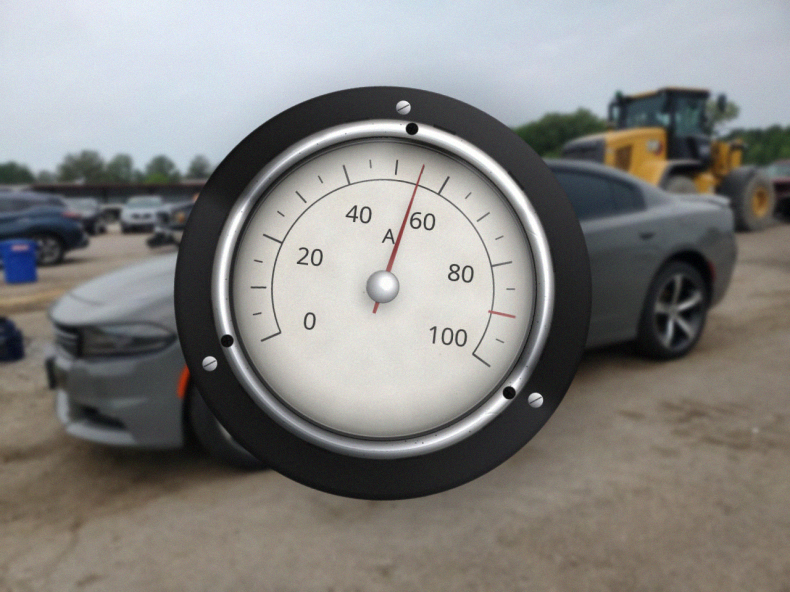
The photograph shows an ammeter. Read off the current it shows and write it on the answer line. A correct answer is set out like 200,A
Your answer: 55,A
